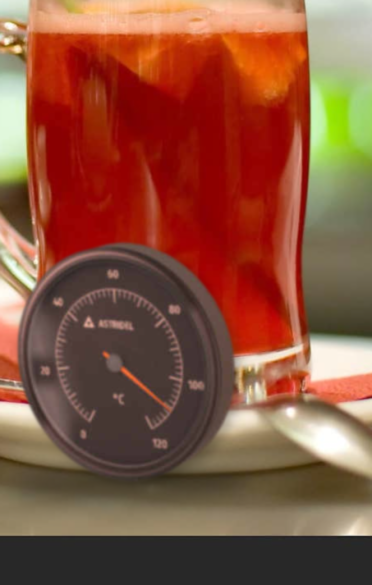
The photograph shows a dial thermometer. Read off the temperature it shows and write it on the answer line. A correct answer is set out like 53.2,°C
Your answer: 110,°C
